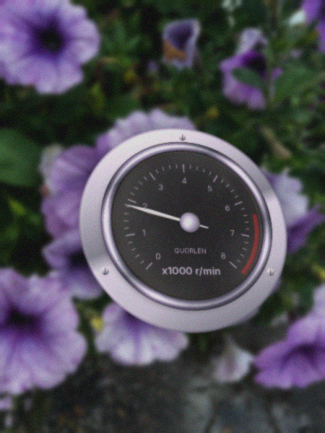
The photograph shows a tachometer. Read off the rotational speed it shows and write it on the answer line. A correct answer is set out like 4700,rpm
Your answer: 1800,rpm
